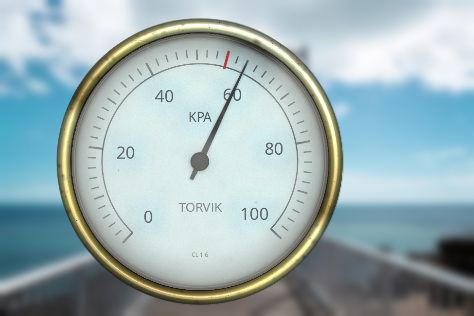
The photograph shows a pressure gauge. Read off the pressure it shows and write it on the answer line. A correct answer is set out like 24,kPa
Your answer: 60,kPa
